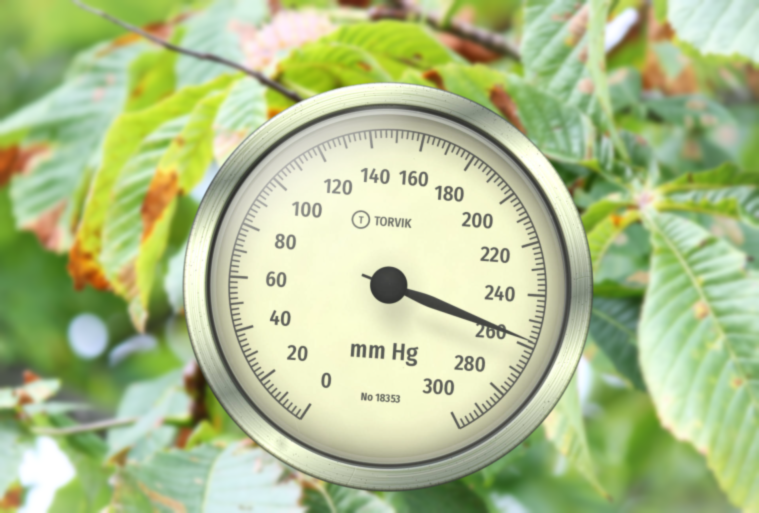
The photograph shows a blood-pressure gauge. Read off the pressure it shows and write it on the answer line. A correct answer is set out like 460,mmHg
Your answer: 258,mmHg
